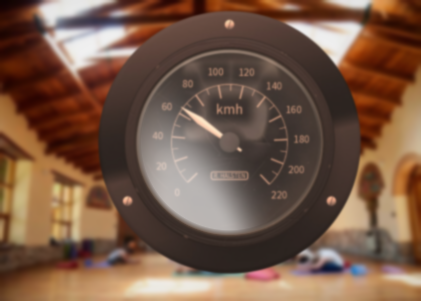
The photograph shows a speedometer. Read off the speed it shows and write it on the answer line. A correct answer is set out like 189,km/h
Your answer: 65,km/h
